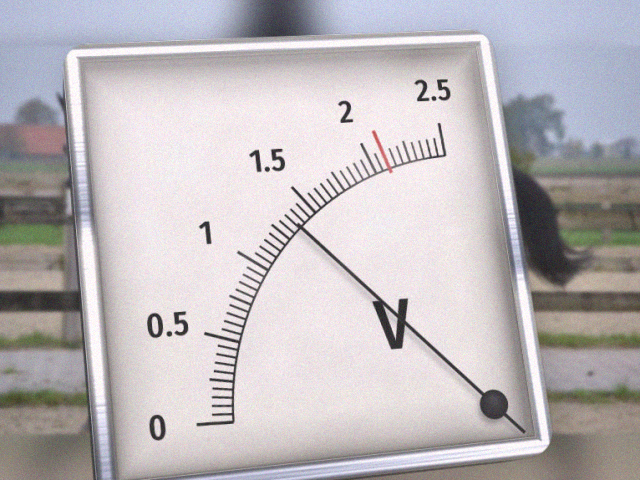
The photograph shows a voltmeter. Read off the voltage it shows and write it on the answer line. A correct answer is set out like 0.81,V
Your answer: 1.35,V
